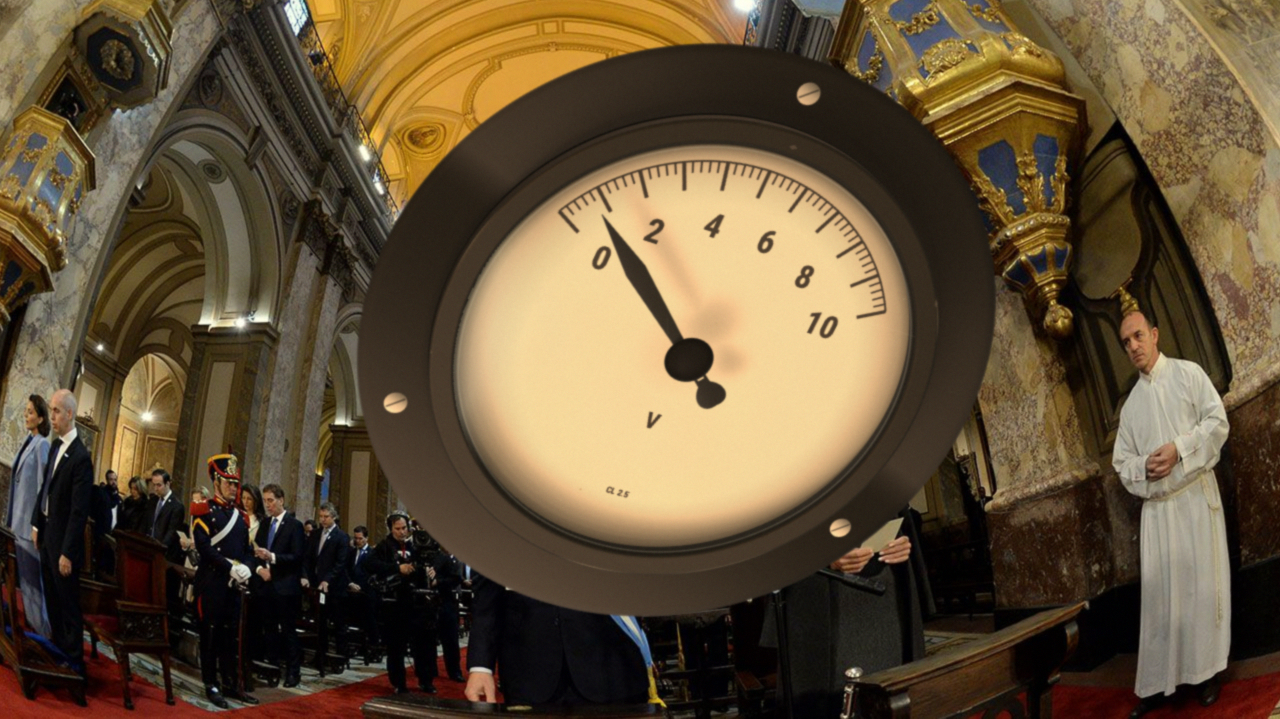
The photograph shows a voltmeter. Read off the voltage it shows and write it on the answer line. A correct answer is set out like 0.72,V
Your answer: 0.8,V
